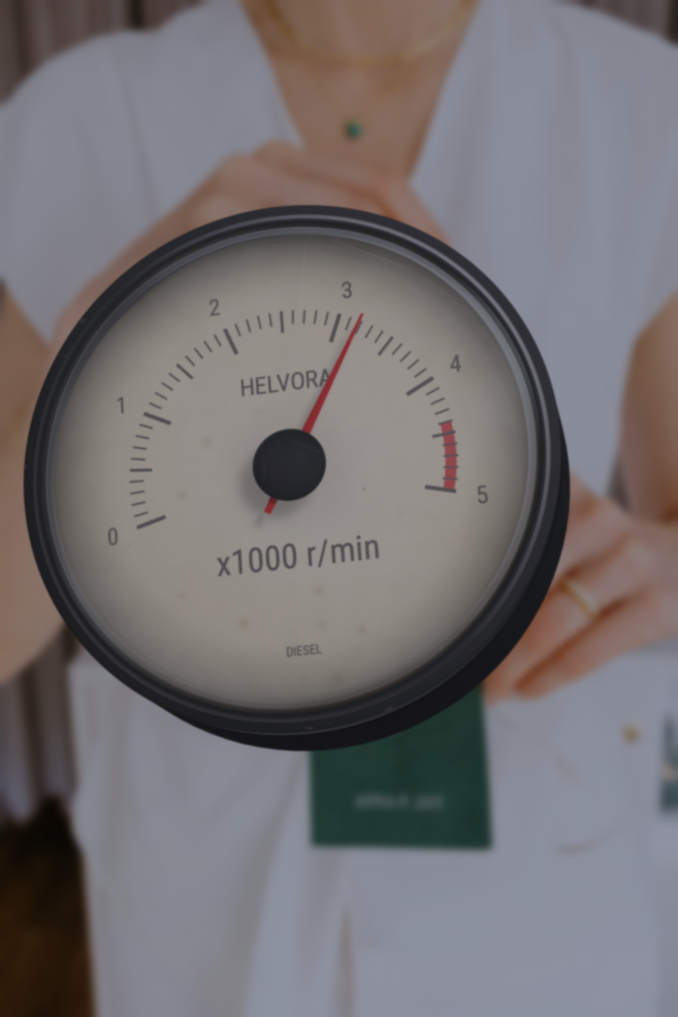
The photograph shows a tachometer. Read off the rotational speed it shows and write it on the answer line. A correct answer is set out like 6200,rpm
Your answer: 3200,rpm
